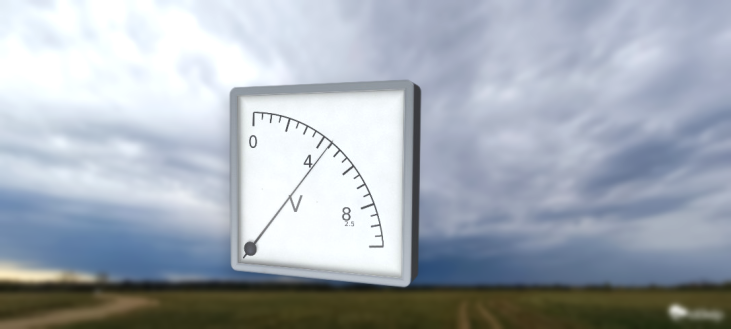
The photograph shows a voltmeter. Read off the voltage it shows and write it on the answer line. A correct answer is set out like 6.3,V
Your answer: 4.5,V
